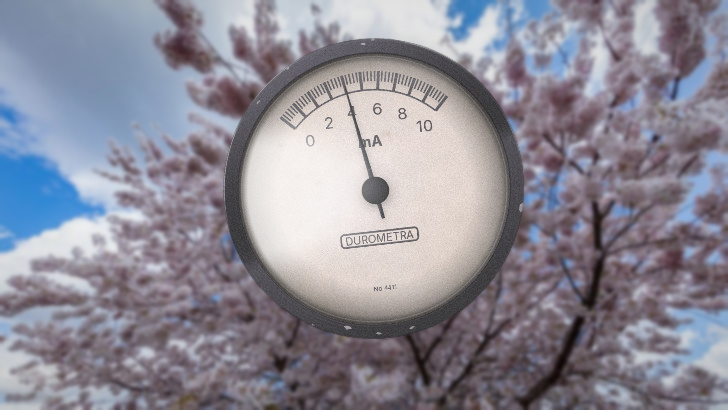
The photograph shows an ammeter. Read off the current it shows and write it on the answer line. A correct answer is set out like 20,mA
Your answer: 4,mA
